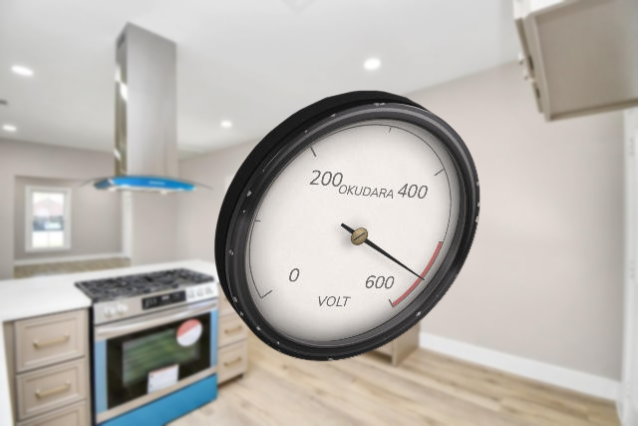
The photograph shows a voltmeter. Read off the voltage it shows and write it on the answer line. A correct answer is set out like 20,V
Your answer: 550,V
